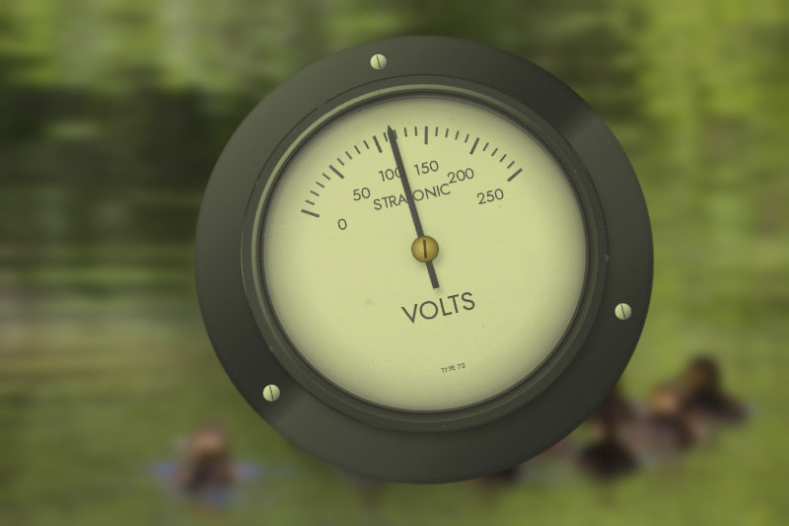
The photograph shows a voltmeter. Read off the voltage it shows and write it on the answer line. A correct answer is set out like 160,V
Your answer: 115,V
